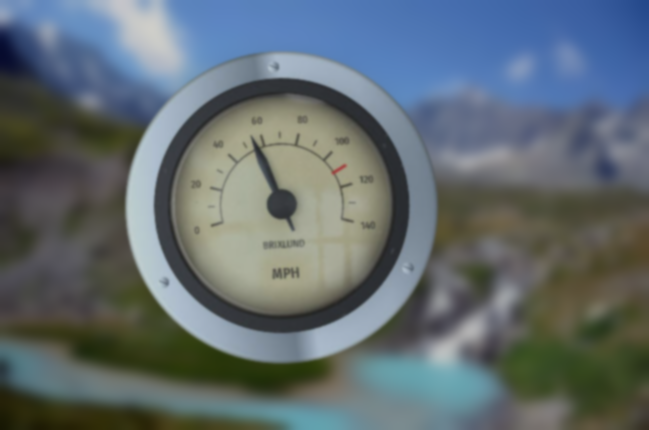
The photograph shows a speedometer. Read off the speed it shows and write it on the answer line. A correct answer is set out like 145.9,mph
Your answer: 55,mph
